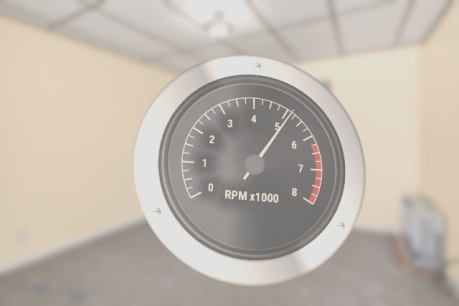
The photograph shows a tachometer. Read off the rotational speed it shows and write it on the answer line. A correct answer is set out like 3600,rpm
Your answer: 5125,rpm
